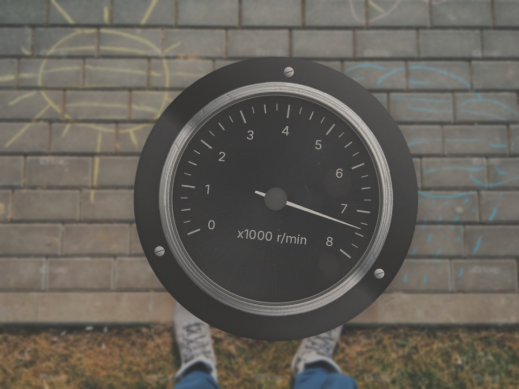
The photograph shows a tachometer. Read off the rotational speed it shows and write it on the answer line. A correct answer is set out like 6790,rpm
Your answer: 7375,rpm
